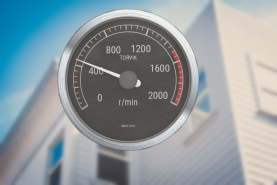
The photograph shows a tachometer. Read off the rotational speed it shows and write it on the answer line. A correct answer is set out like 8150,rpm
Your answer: 450,rpm
